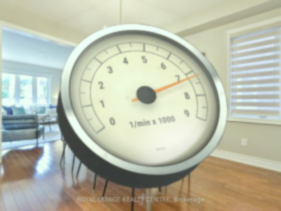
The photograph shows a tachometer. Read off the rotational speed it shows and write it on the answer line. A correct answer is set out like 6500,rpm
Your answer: 7250,rpm
